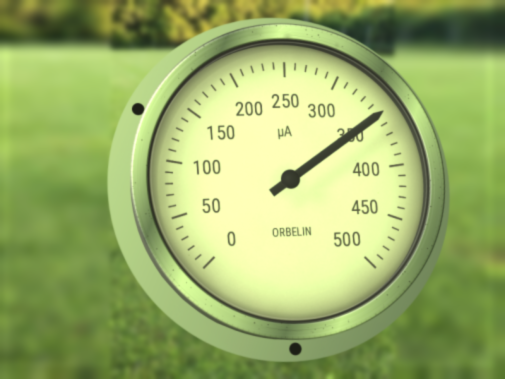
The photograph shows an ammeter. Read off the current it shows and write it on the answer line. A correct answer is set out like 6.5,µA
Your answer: 350,µA
